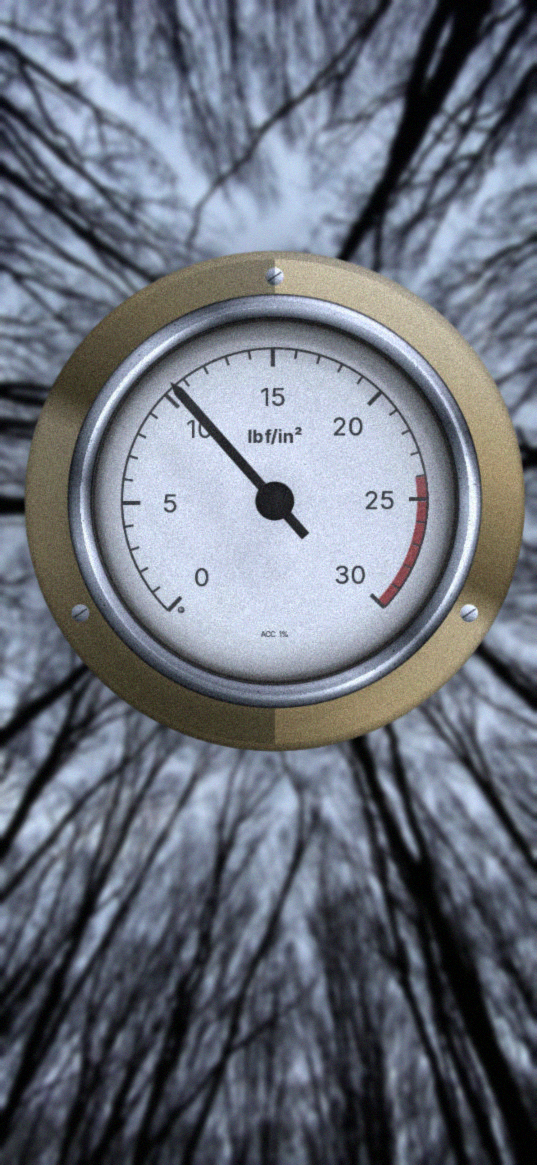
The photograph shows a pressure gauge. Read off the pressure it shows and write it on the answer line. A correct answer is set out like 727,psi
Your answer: 10.5,psi
